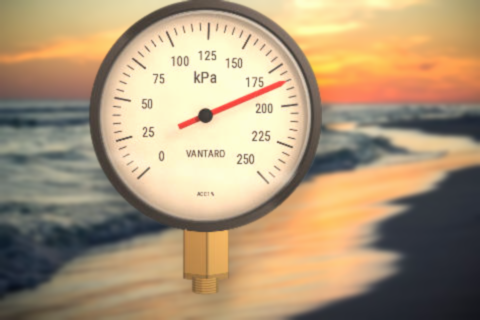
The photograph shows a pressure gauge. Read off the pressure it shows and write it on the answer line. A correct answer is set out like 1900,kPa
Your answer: 185,kPa
